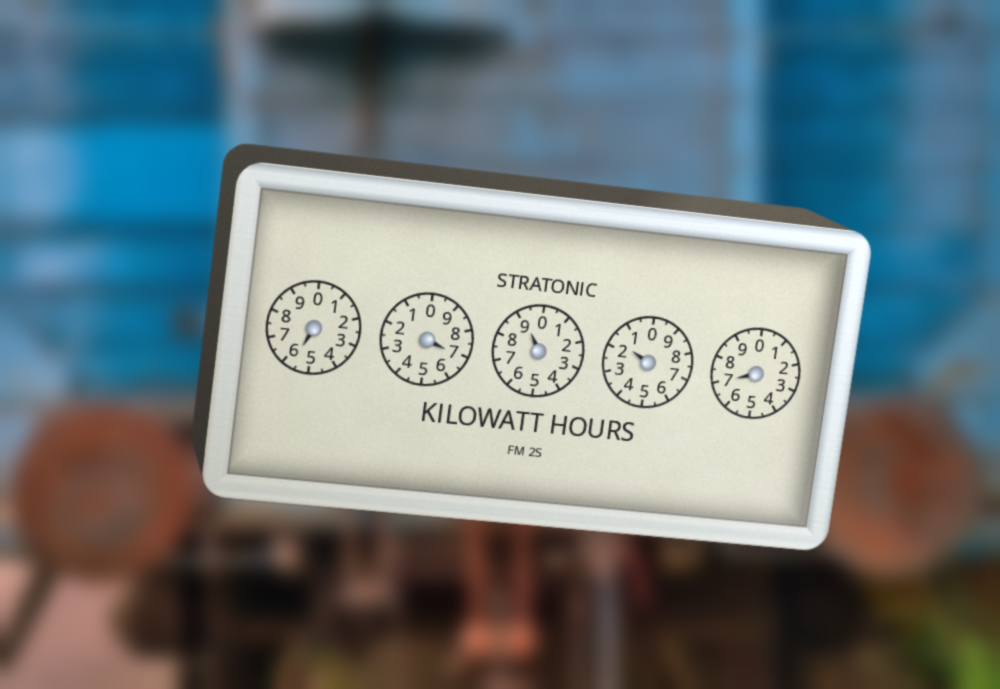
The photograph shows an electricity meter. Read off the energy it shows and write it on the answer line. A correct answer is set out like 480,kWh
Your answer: 56917,kWh
